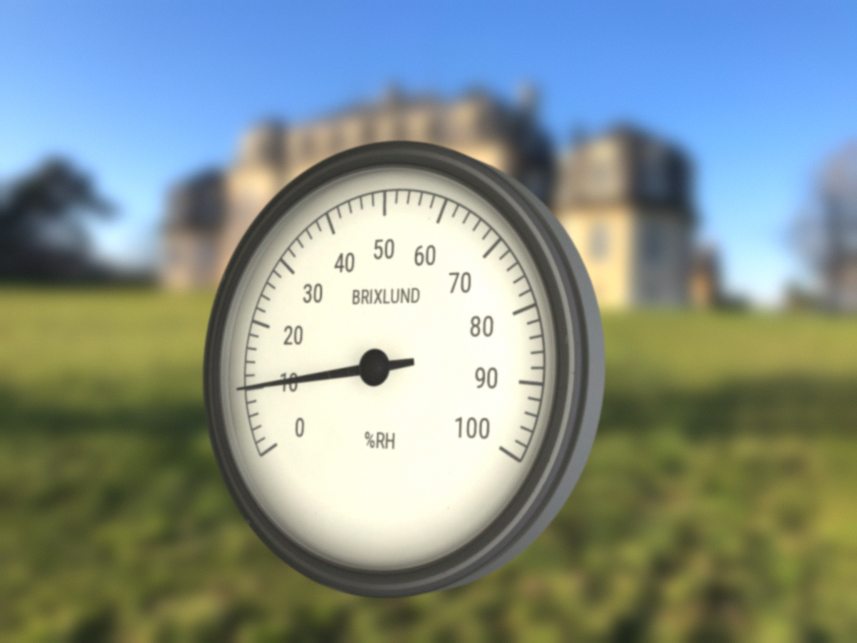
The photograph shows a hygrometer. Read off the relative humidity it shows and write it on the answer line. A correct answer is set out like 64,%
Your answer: 10,%
